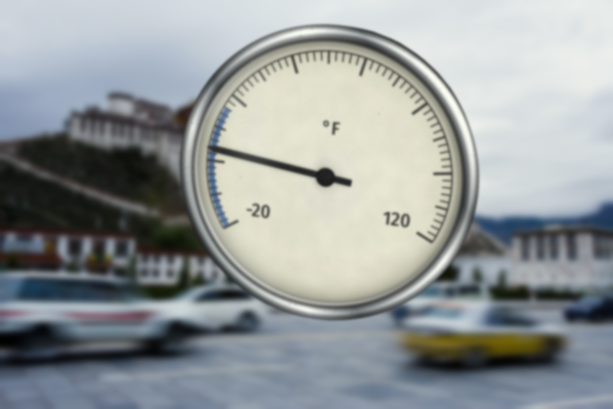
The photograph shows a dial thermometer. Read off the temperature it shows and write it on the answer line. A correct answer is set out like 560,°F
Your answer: 4,°F
